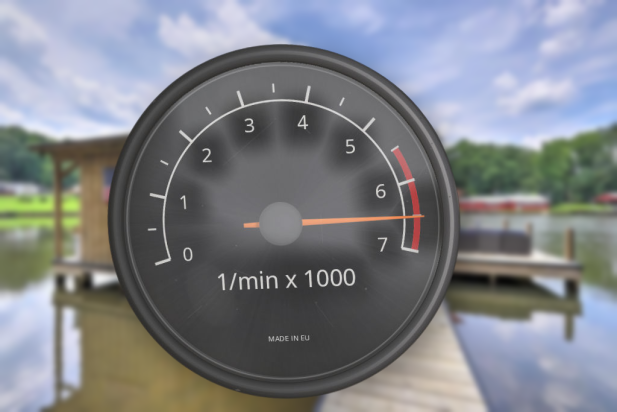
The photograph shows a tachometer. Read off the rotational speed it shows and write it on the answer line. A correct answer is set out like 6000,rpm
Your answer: 6500,rpm
